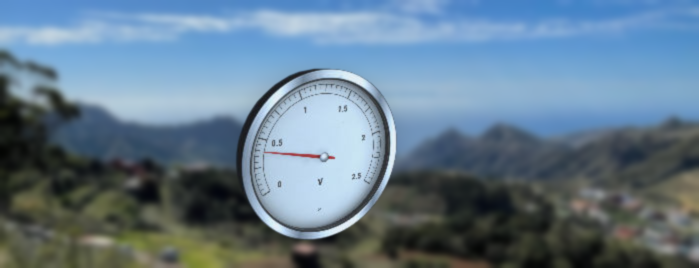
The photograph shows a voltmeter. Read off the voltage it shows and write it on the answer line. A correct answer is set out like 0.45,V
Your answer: 0.4,V
